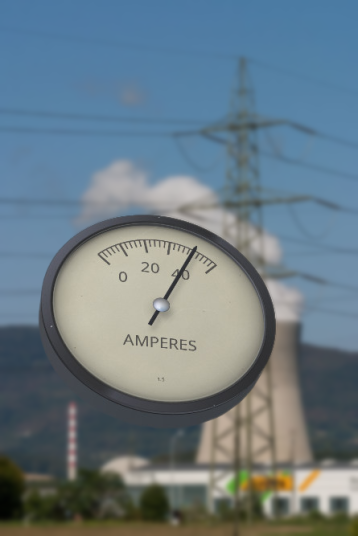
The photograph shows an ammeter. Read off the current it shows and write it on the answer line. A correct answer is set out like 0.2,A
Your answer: 40,A
